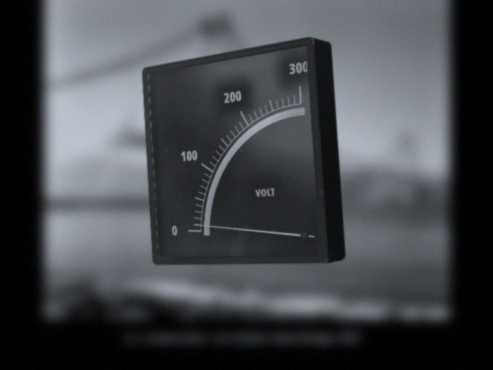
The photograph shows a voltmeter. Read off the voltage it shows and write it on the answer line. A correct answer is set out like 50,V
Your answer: 10,V
